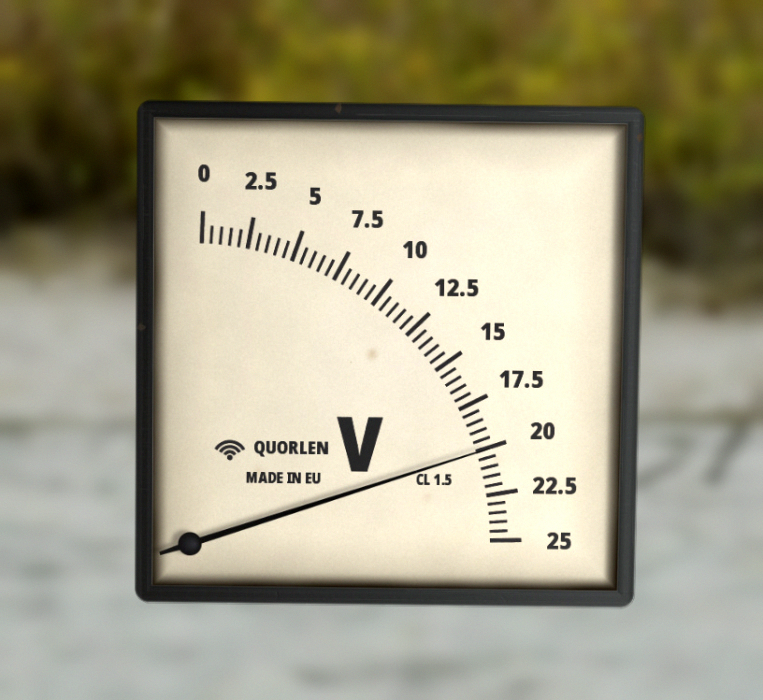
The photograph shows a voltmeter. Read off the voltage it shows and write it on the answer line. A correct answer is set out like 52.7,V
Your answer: 20,V
